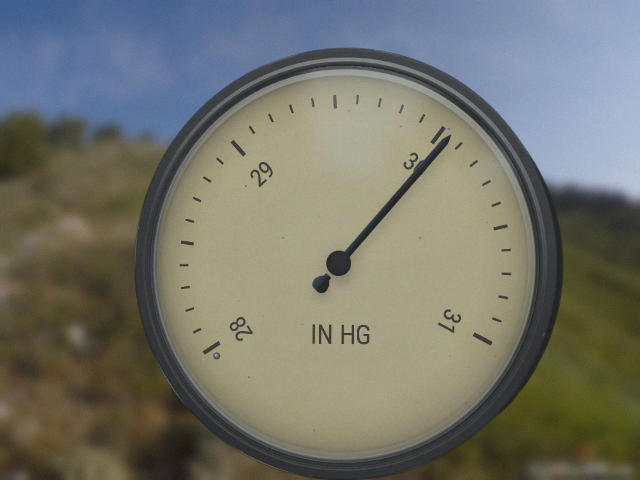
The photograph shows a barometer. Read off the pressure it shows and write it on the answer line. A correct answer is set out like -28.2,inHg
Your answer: 30.05,inHg
